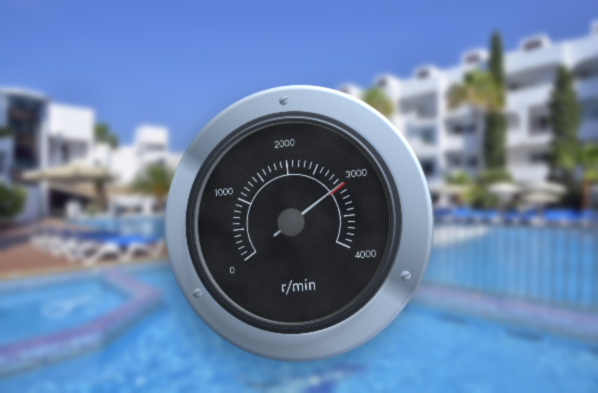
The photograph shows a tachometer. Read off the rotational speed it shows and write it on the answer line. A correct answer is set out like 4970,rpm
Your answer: 3000,rpm
